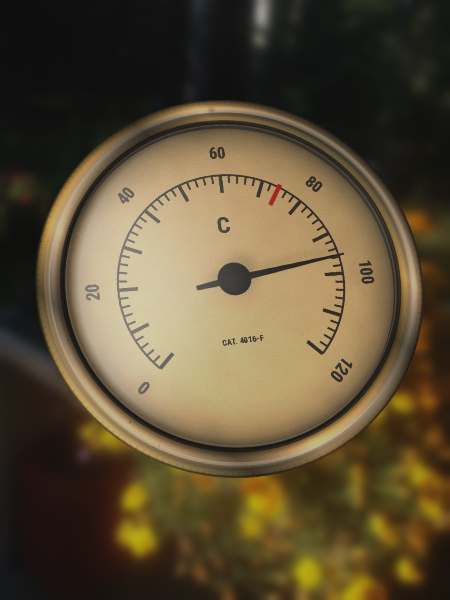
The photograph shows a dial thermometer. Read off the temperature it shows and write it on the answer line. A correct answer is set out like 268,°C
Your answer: 96,°C
